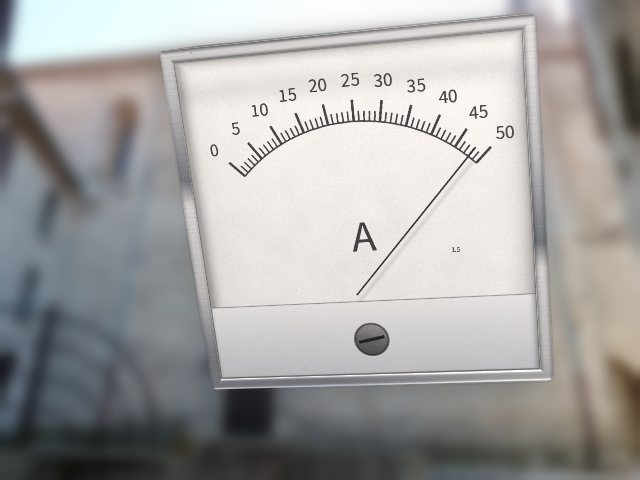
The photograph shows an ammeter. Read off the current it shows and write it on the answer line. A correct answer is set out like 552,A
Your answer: 48,A
